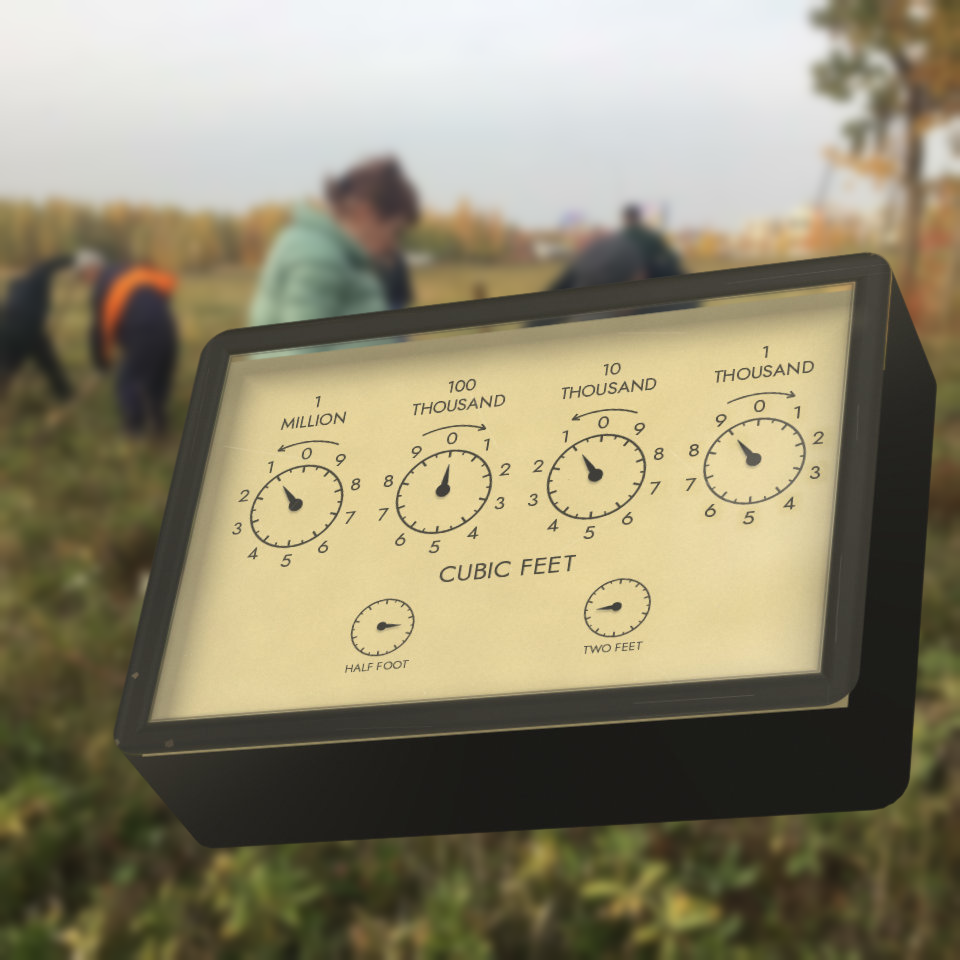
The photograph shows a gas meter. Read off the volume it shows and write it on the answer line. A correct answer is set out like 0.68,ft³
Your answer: 100900,ft³
